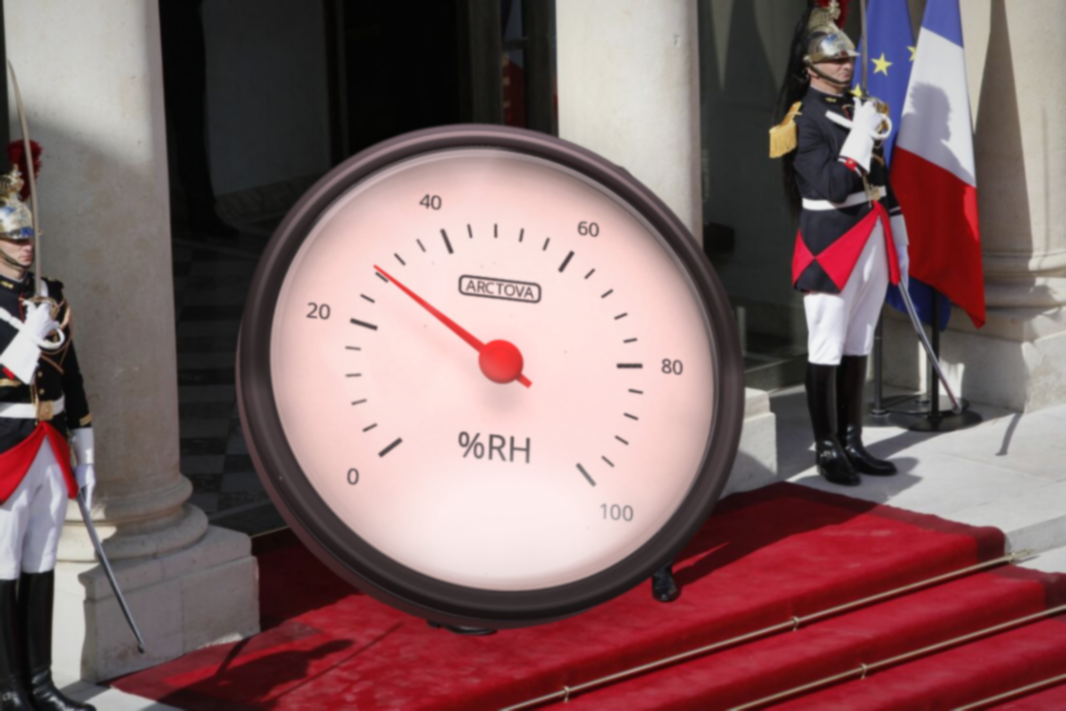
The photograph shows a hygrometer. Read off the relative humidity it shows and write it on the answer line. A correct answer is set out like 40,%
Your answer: 28,%
